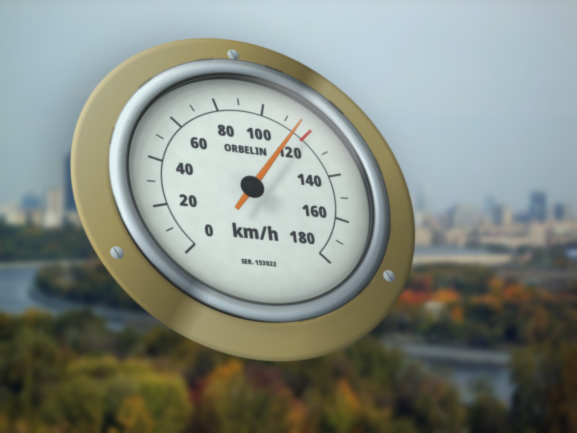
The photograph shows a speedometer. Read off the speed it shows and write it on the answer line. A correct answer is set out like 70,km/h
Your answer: 115,km/h
